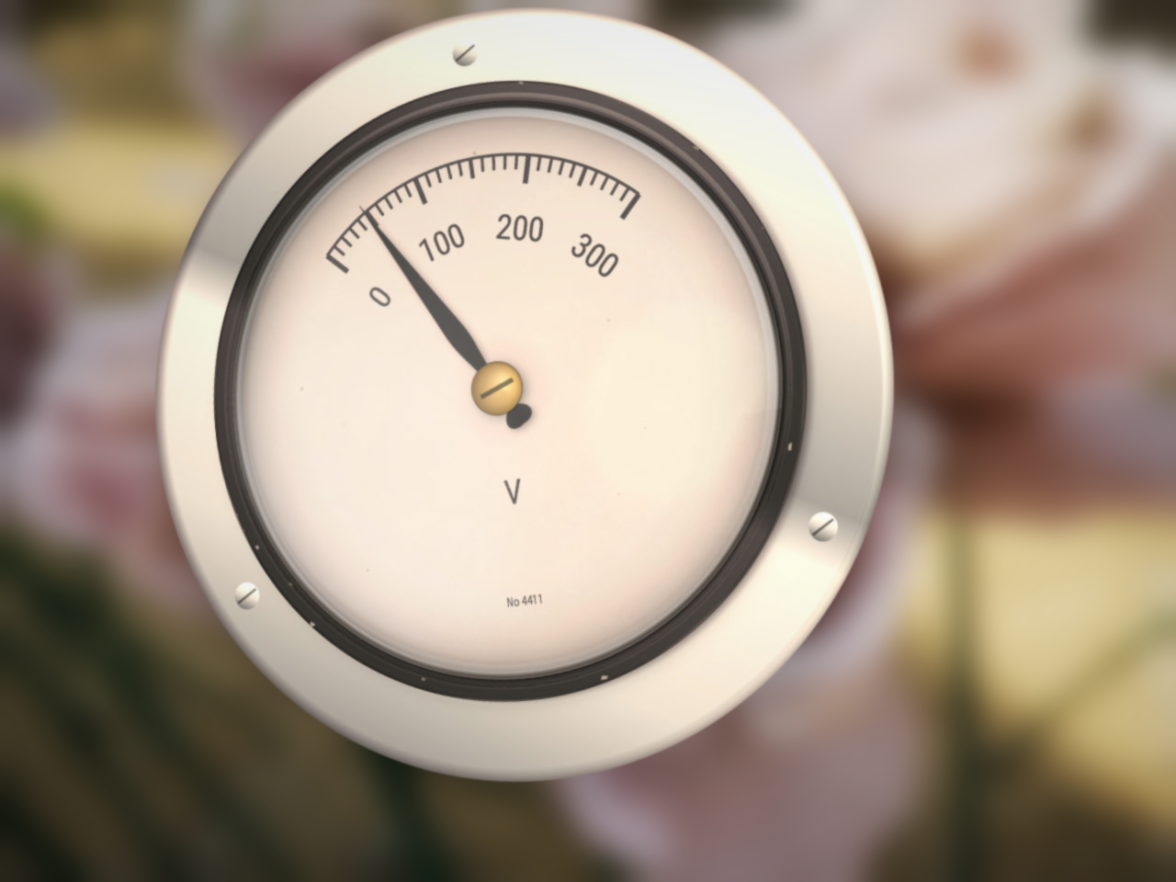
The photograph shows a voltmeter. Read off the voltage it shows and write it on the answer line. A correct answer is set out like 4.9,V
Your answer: 50,V
